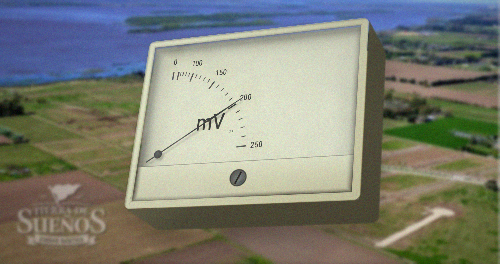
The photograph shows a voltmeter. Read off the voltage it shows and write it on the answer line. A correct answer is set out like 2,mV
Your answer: 200,mV
